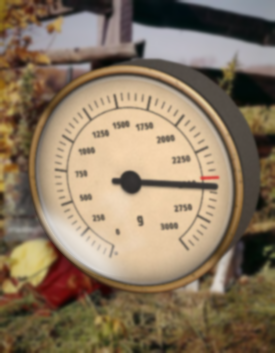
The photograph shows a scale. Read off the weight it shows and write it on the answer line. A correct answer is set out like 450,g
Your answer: 2500,g
